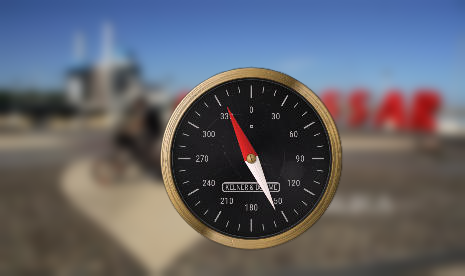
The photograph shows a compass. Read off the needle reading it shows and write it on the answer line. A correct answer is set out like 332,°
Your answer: 335,°
